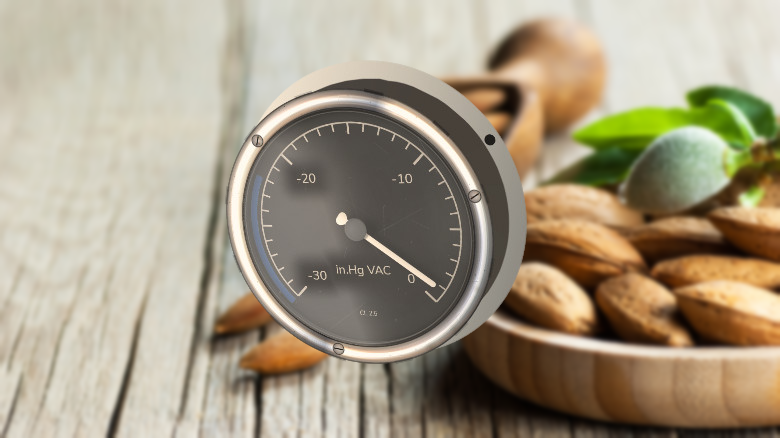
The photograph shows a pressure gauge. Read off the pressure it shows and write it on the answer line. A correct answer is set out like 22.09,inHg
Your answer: -1,inHg
